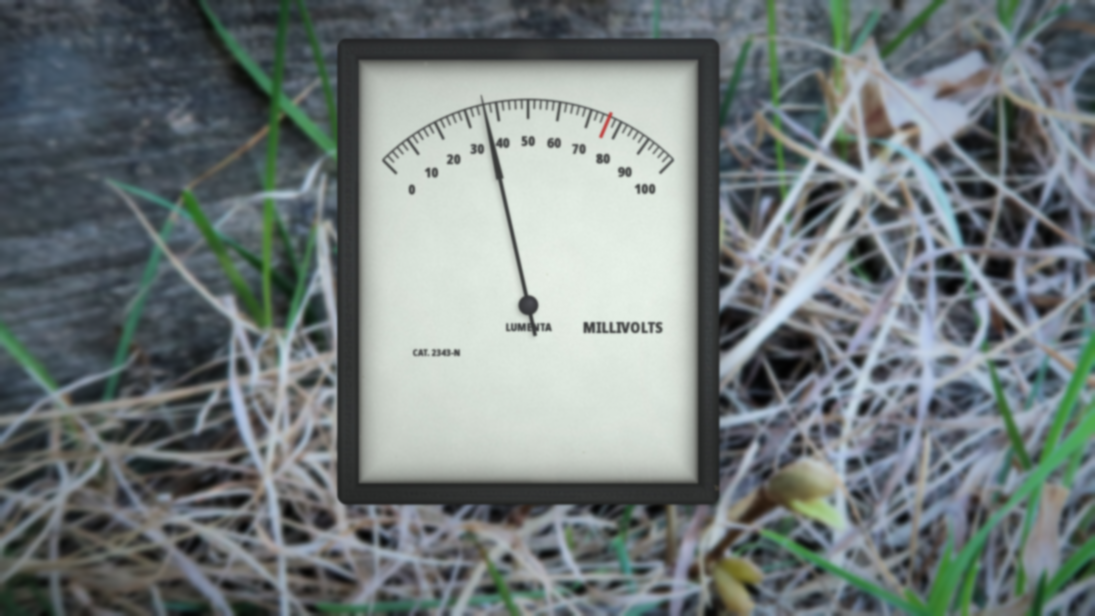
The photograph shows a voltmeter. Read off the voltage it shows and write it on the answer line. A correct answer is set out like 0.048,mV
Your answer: 36,mV
